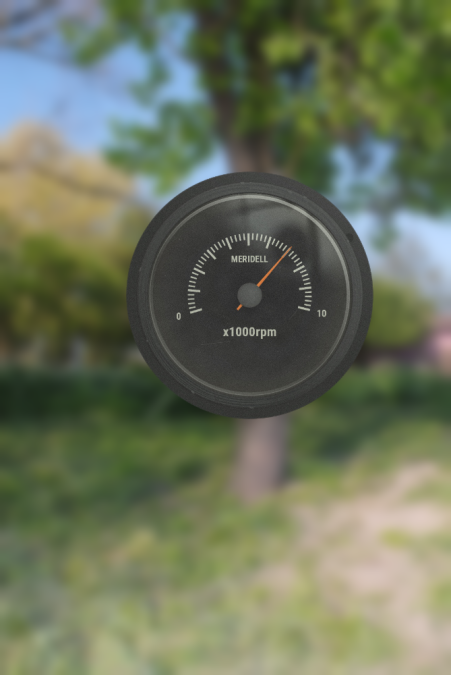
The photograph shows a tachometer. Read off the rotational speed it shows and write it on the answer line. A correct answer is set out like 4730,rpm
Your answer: 7000,rpm
